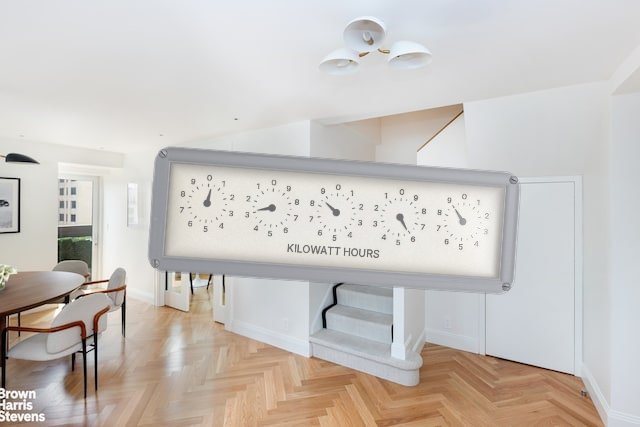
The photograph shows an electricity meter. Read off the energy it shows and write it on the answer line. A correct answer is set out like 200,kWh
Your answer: 2859,kWh
